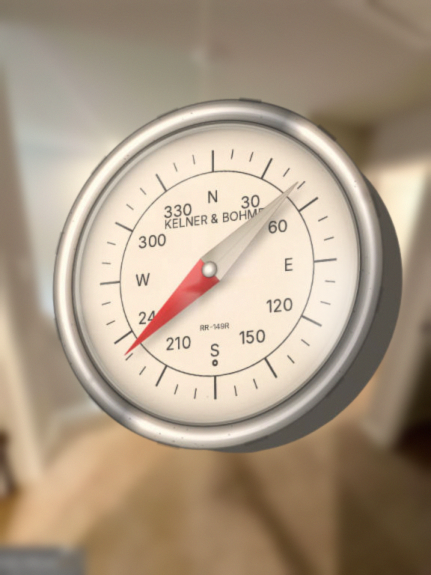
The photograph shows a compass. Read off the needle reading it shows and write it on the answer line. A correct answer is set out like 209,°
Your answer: 230,°
